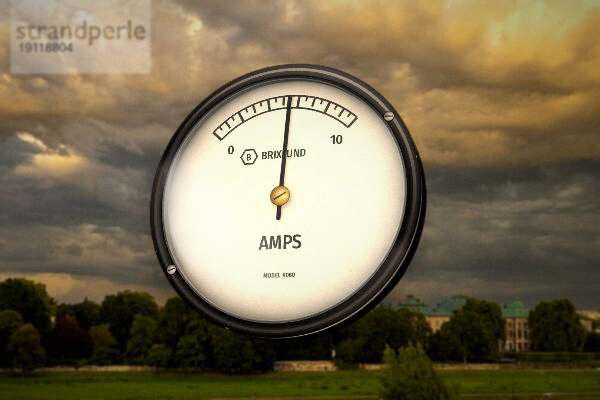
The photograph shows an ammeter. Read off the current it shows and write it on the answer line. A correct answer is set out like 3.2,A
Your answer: 5.5,A
